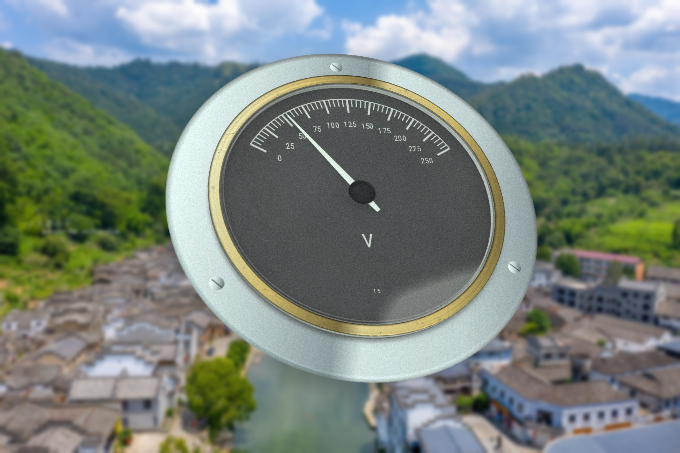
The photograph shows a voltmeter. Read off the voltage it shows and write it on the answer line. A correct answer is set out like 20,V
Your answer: 50,V
